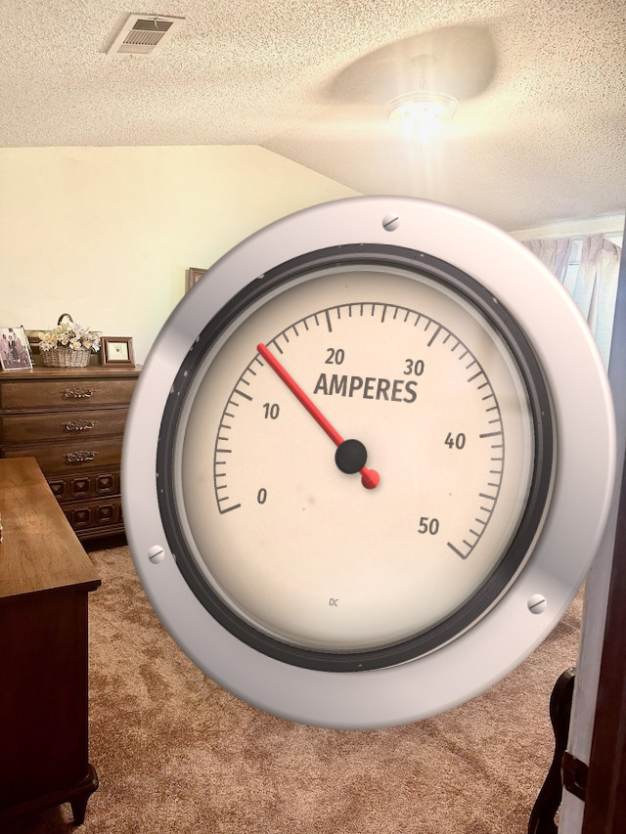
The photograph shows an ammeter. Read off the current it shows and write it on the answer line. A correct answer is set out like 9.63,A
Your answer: 14,A
